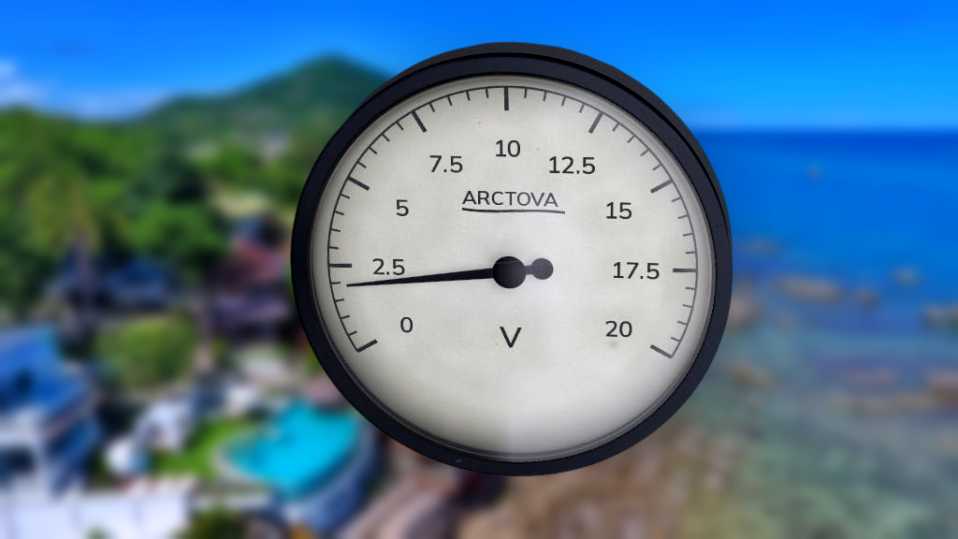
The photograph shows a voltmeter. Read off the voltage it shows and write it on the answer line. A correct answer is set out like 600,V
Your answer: 2,V
